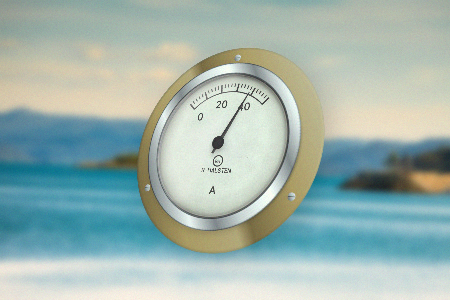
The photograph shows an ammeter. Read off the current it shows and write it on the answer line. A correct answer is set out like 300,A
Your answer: 40,A
